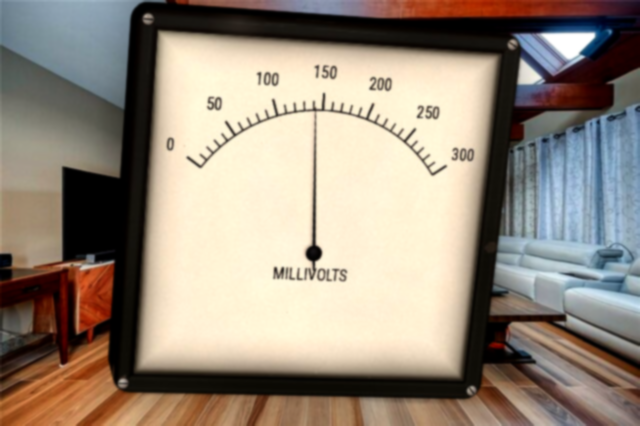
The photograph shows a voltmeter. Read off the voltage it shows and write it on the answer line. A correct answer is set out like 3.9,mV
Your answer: 140,mV
